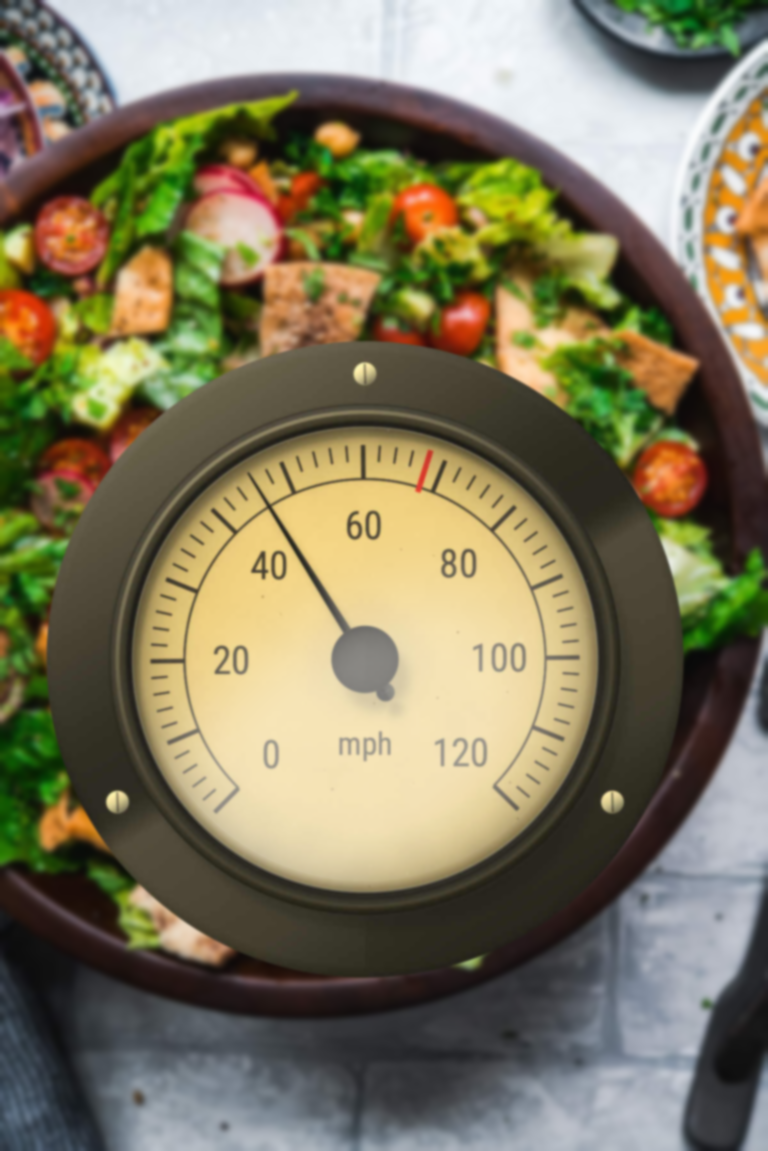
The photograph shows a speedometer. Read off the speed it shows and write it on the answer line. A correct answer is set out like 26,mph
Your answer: 46,mph
